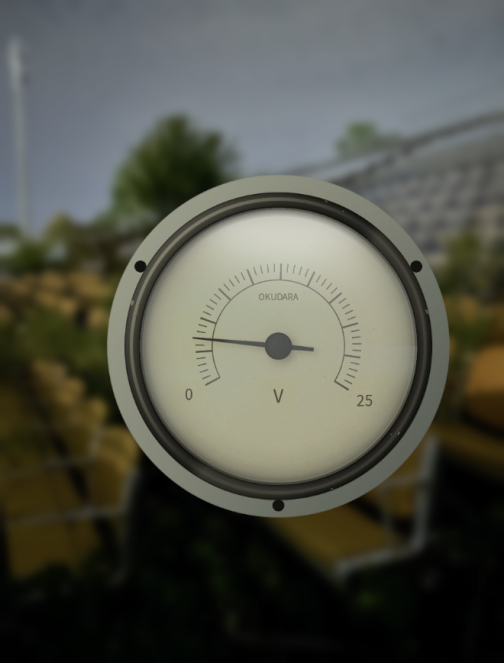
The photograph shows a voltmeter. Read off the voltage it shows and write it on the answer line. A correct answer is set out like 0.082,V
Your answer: 3.5,V
